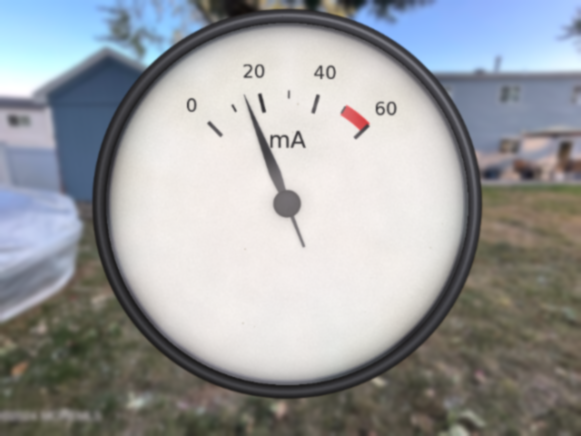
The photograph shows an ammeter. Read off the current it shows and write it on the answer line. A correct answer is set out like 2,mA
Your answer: 15,mA
